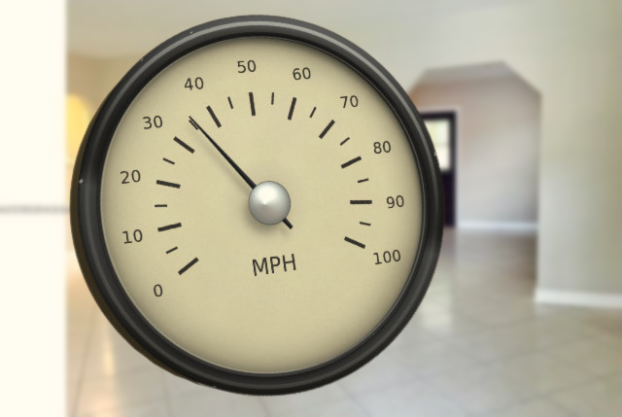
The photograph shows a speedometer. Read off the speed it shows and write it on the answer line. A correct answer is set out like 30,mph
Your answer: 35,mph
